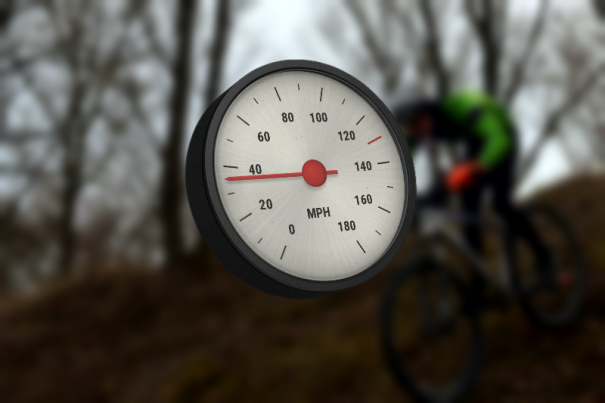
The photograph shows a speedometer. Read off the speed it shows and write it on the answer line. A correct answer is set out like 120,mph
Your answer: 35,mph
